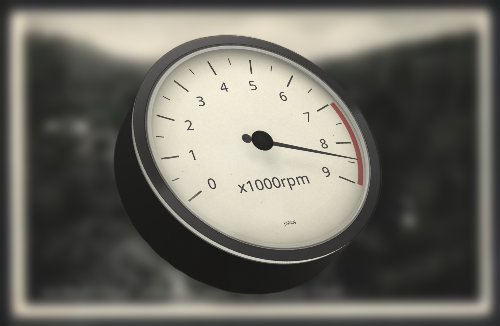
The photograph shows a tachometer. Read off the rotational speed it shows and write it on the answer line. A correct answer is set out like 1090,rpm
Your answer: 8500,rpm
